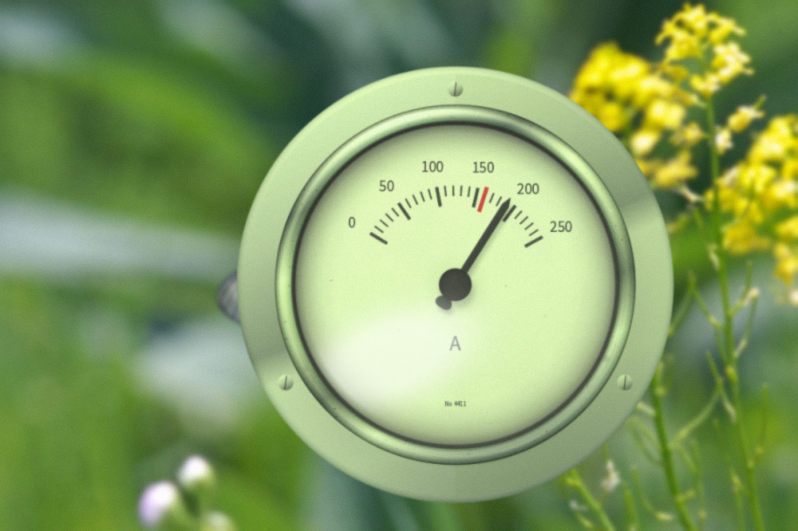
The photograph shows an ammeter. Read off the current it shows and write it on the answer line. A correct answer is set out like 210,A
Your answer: 190,A
